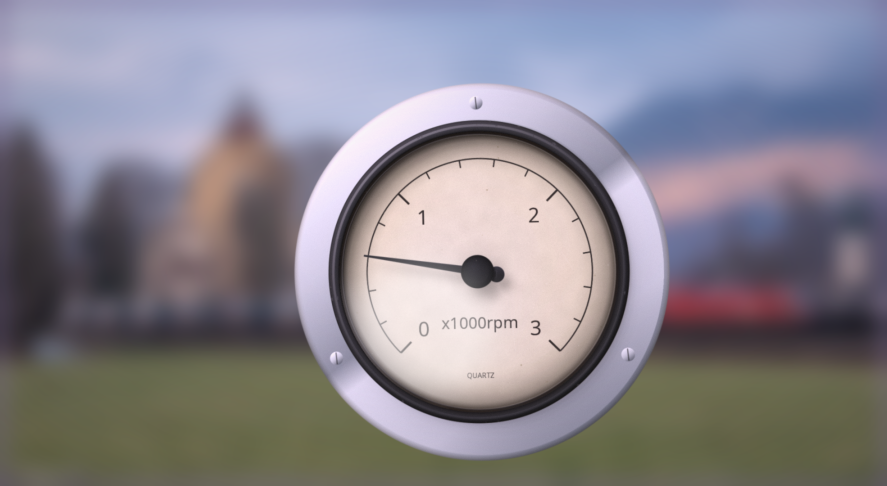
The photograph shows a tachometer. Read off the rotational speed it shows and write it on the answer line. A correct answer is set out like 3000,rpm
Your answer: 600,rpm
